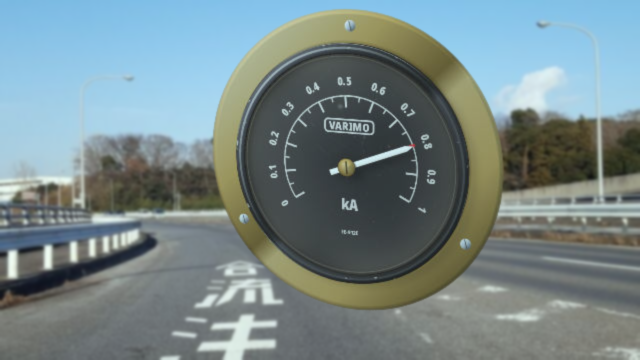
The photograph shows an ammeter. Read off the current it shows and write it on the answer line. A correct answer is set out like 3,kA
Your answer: 0.8,kA
